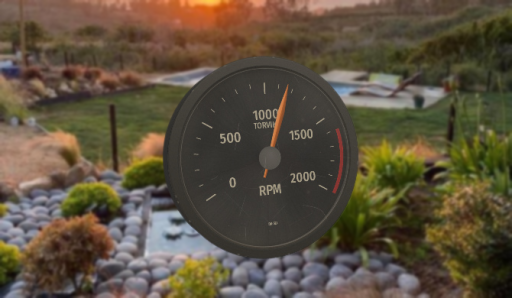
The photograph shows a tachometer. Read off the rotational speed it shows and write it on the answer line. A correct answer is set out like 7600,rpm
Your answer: 1150,rpm
